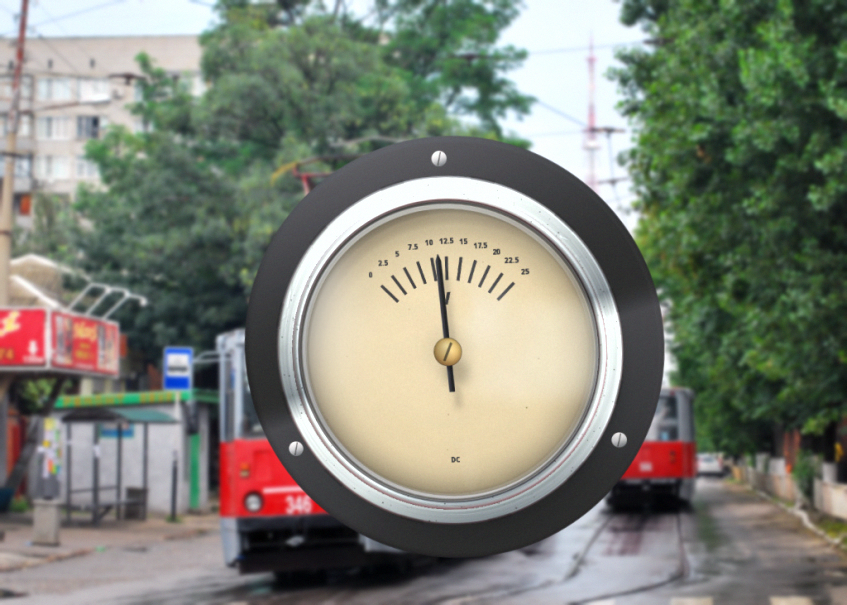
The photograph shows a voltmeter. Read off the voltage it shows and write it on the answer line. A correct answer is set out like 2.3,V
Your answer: 11.25,V
